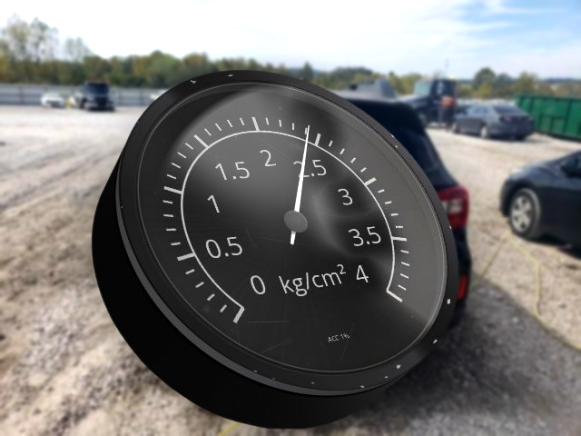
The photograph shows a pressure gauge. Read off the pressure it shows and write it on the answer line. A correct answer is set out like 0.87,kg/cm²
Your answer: 2.4,kg/cm²
